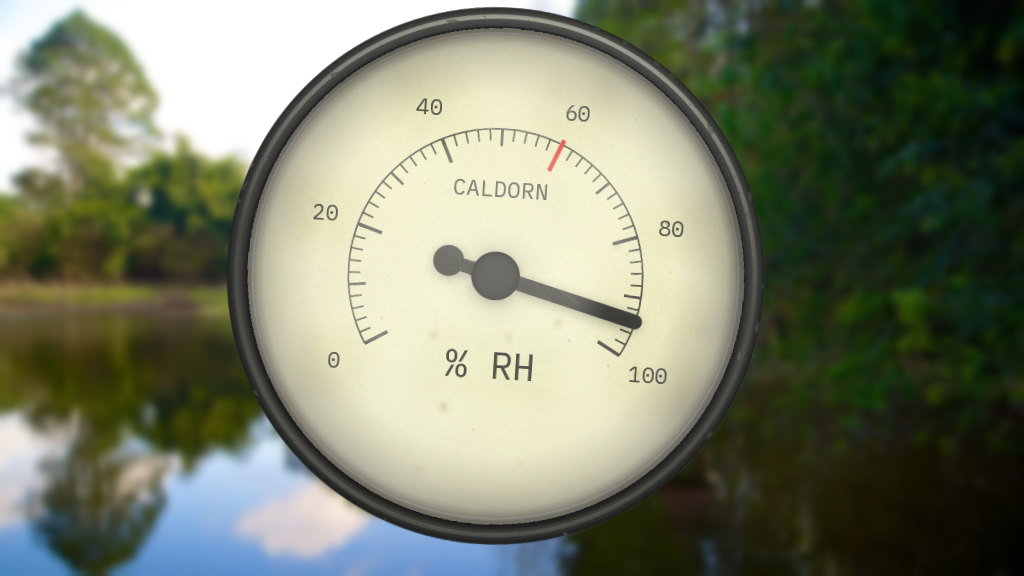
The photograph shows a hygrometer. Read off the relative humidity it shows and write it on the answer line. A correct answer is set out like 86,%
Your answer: 94,%
